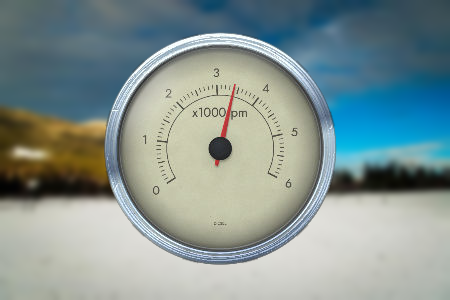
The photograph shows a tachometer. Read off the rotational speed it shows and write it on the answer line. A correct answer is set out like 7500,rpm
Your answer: 3400,rpm
